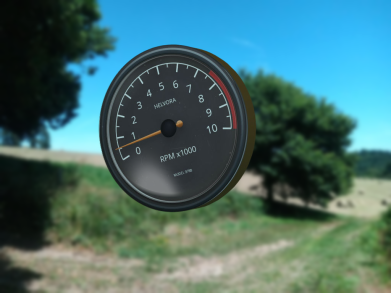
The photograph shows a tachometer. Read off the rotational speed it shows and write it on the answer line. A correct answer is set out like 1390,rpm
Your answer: 500,rpm
